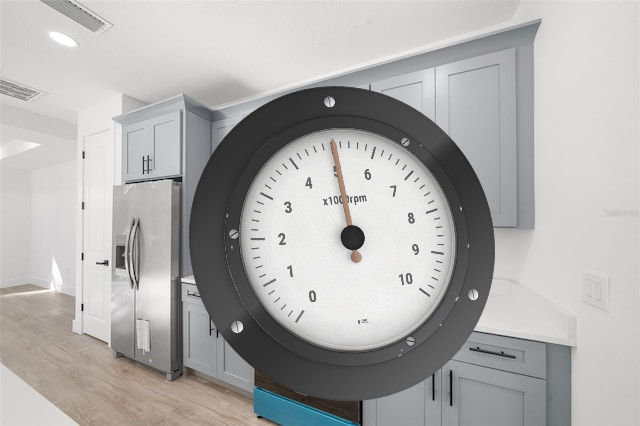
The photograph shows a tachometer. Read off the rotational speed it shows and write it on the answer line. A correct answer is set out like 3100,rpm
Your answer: 5000,rpm
